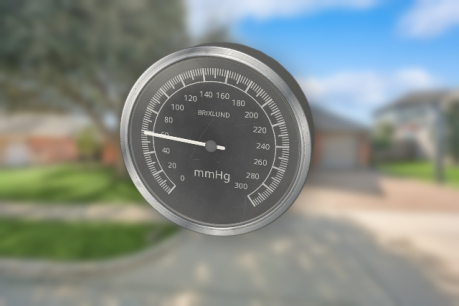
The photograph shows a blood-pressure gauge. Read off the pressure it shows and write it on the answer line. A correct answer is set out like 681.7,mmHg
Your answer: 60,mmHg
